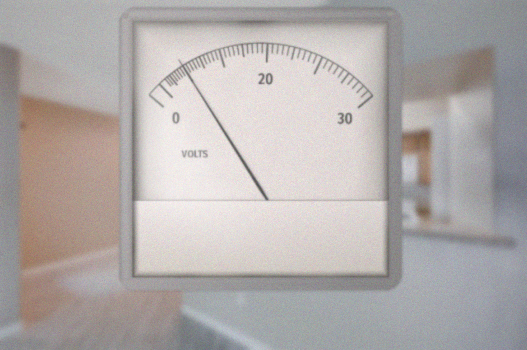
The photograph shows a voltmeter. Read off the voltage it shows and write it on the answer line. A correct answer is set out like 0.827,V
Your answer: 10,V
